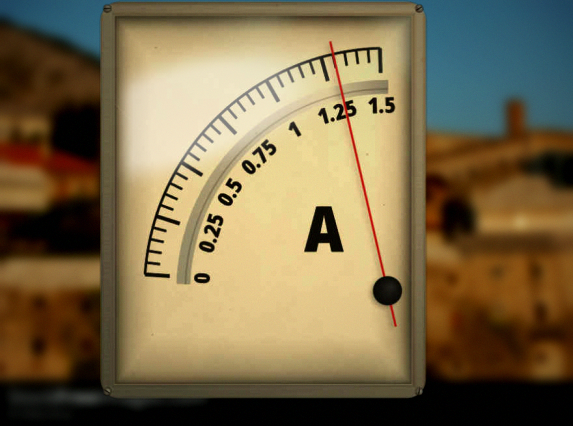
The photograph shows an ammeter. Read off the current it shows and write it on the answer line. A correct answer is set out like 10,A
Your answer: 1.3,A
